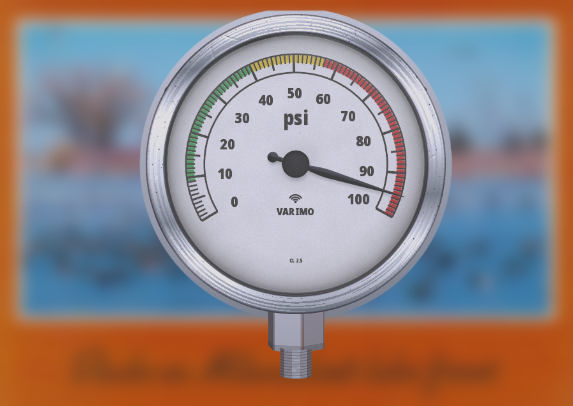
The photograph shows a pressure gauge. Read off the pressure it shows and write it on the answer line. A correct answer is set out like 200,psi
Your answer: 95,psi
